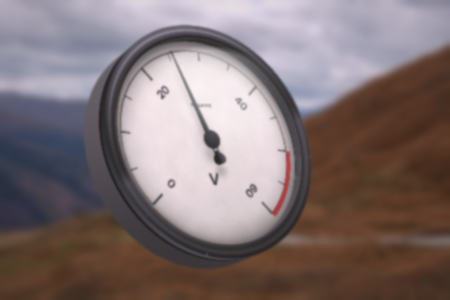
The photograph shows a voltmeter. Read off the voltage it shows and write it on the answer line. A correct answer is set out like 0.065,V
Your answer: 25,V
